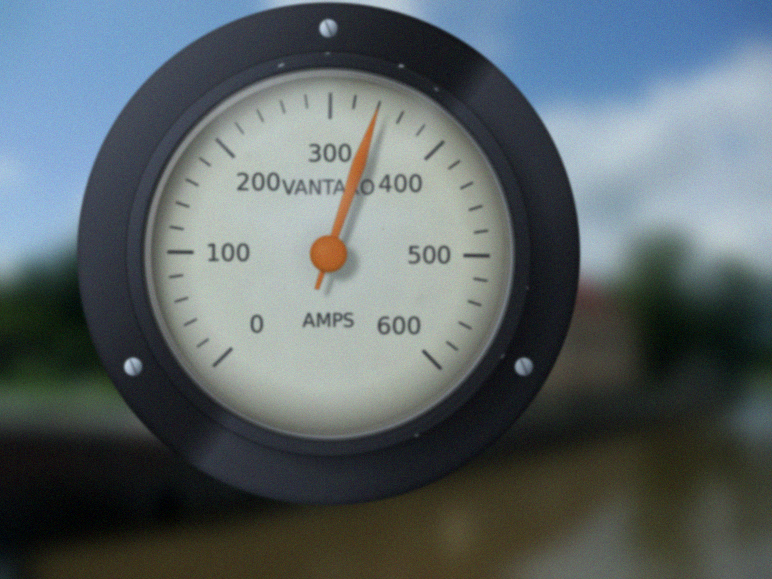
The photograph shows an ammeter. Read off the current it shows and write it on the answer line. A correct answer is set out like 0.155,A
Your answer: 340,A
